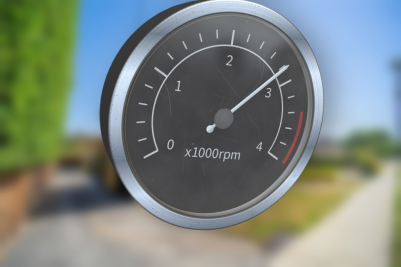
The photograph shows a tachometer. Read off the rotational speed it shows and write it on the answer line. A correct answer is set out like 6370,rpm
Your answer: 2800,rpm
